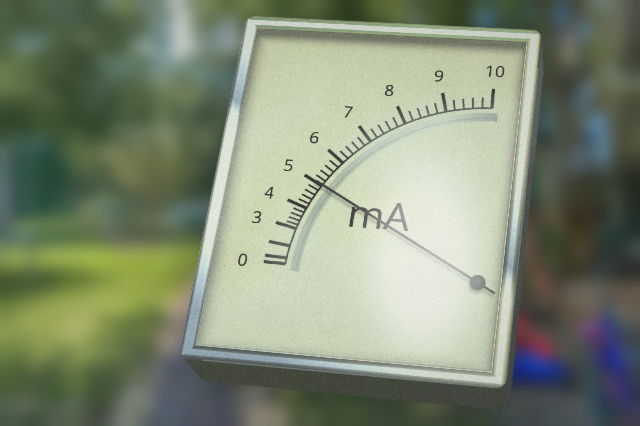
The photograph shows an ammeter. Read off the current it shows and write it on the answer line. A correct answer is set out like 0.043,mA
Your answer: 5,mA
